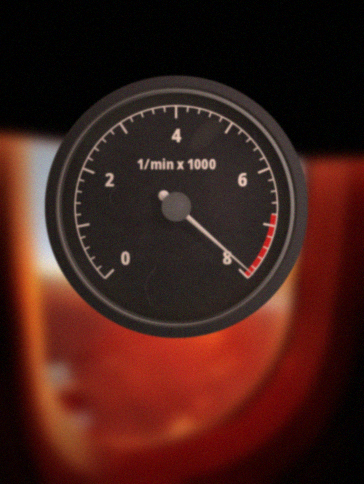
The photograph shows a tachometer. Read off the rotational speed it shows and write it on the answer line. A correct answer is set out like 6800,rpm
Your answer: 7900,rpm
